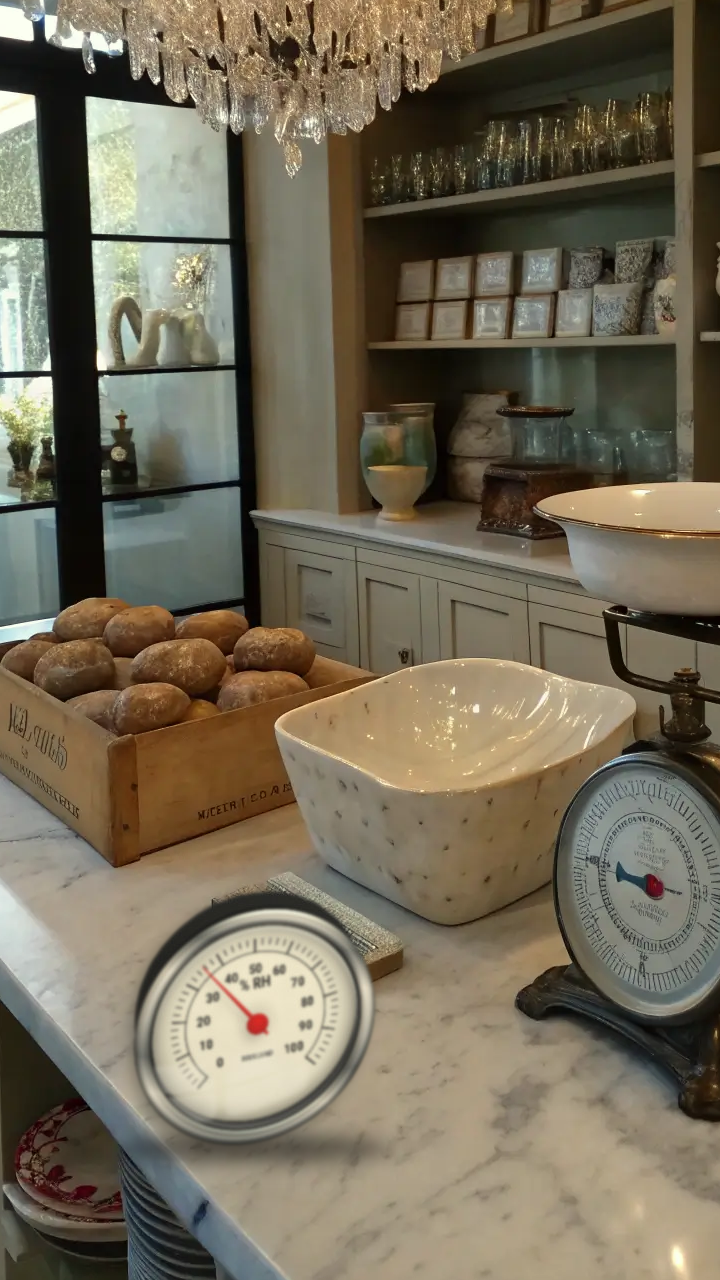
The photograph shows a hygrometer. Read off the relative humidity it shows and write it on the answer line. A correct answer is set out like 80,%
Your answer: 36,%
